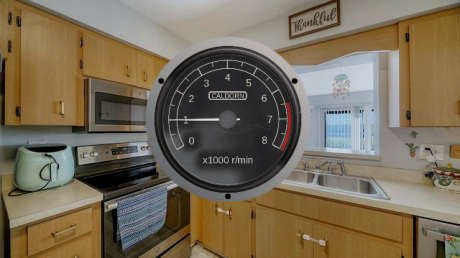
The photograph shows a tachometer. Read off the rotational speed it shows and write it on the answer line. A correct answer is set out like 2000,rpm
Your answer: 1000,rpm
